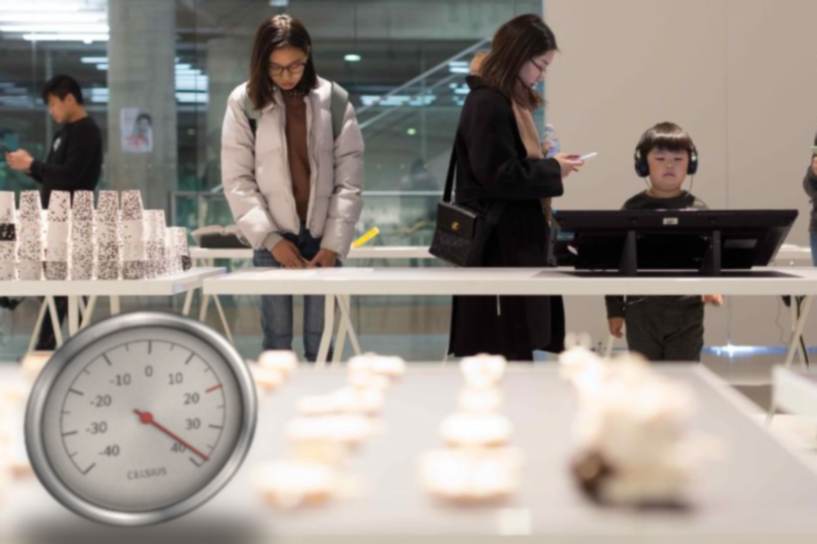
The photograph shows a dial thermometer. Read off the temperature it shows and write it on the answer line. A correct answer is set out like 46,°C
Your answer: 37.5,°C
